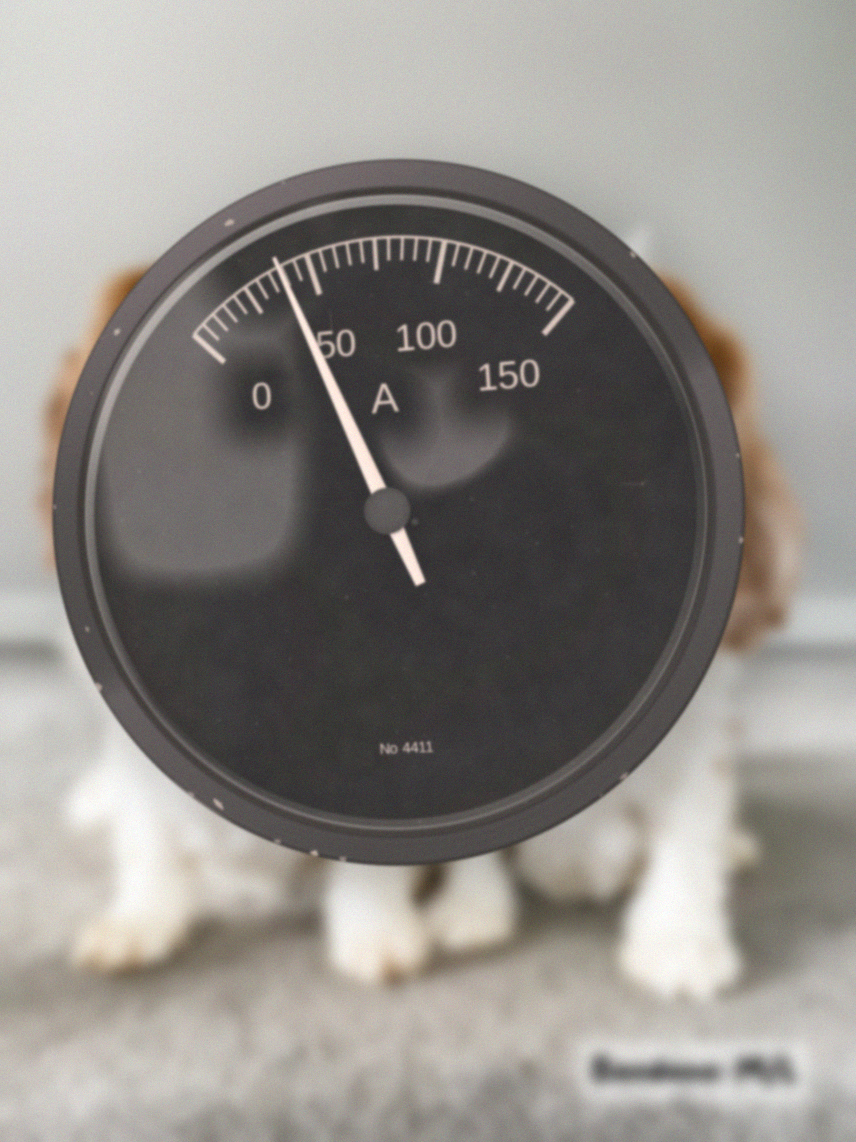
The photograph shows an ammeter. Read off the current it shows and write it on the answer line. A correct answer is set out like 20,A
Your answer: 40,A
